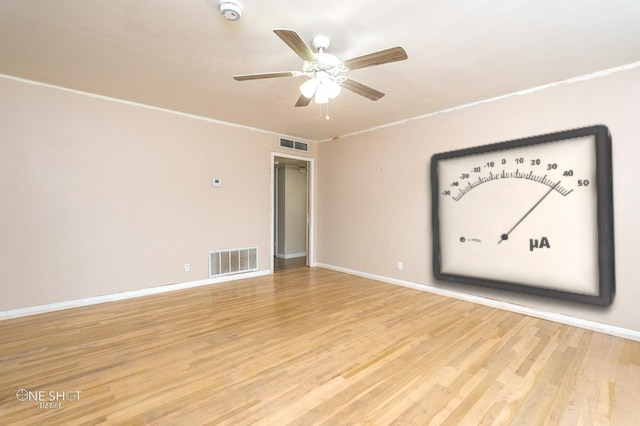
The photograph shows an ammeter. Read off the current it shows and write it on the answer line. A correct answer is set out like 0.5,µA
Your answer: 40,µA
